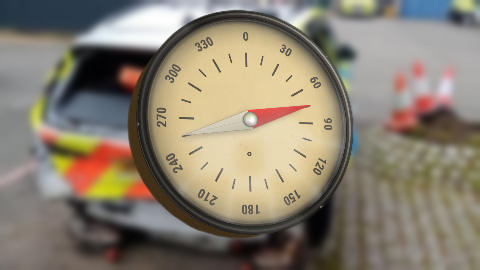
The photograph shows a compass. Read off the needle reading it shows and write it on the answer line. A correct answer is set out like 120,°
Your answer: 75,°
